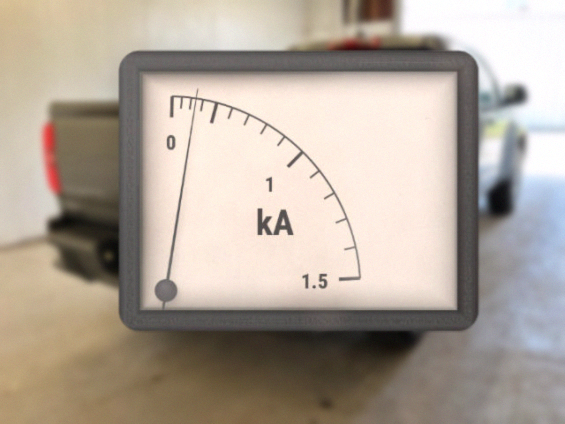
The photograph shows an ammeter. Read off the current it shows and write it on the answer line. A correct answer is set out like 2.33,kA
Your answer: 0.35,kA
